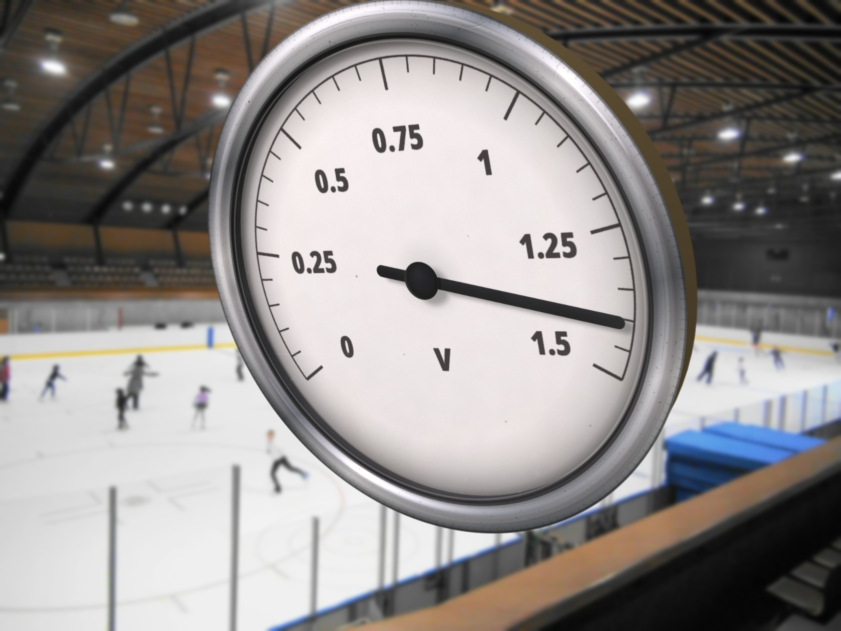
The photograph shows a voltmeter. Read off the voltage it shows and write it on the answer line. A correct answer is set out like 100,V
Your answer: 1.4,V
